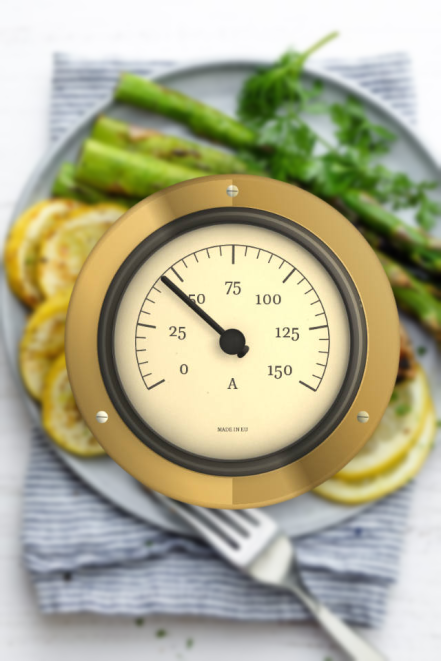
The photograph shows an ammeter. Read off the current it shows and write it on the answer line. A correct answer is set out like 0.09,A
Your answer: 45,A
